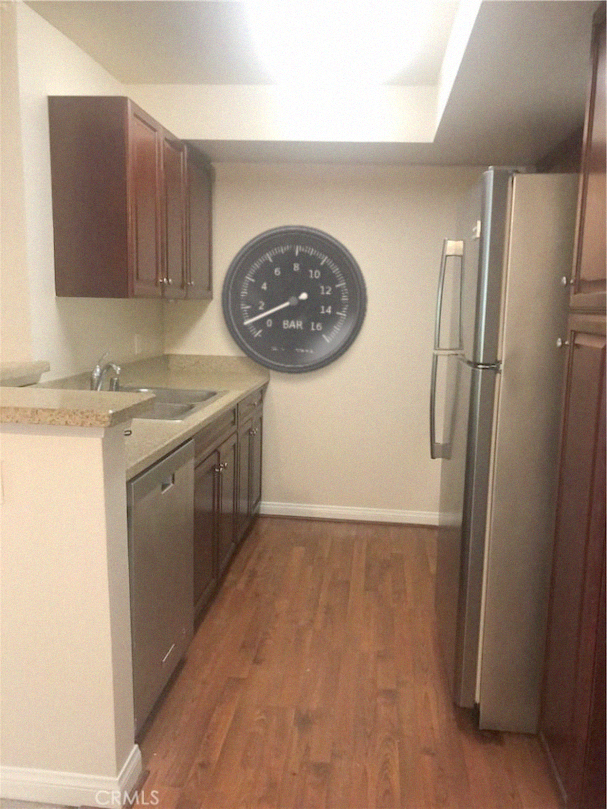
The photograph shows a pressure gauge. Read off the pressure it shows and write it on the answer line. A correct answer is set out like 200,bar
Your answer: 1,bar
